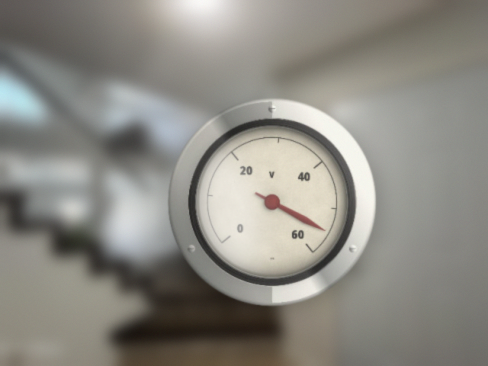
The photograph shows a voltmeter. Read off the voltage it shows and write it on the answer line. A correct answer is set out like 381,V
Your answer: 55,V
